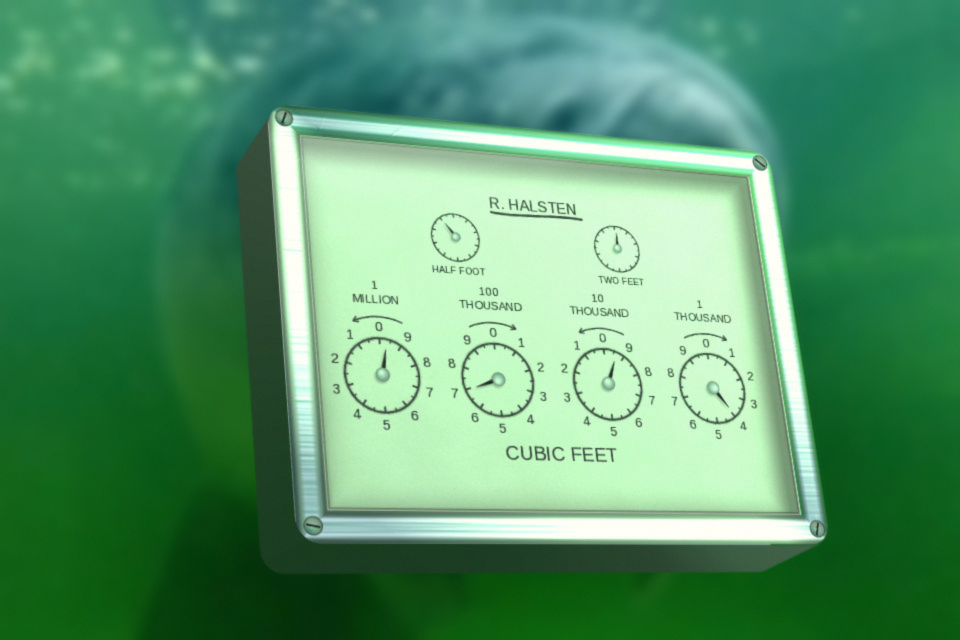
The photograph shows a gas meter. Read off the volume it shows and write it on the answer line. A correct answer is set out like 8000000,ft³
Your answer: 969400,ft³
